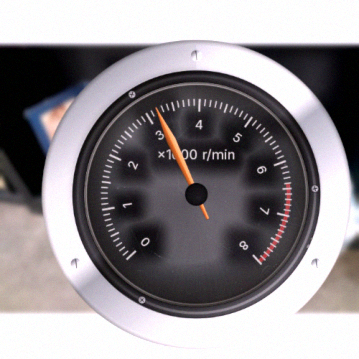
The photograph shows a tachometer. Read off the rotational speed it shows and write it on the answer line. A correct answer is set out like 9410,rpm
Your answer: 3200,rpm
